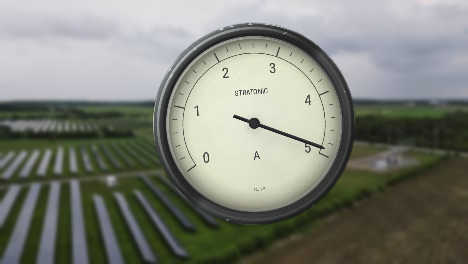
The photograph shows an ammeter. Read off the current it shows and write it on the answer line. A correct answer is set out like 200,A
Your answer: 4.9,A
